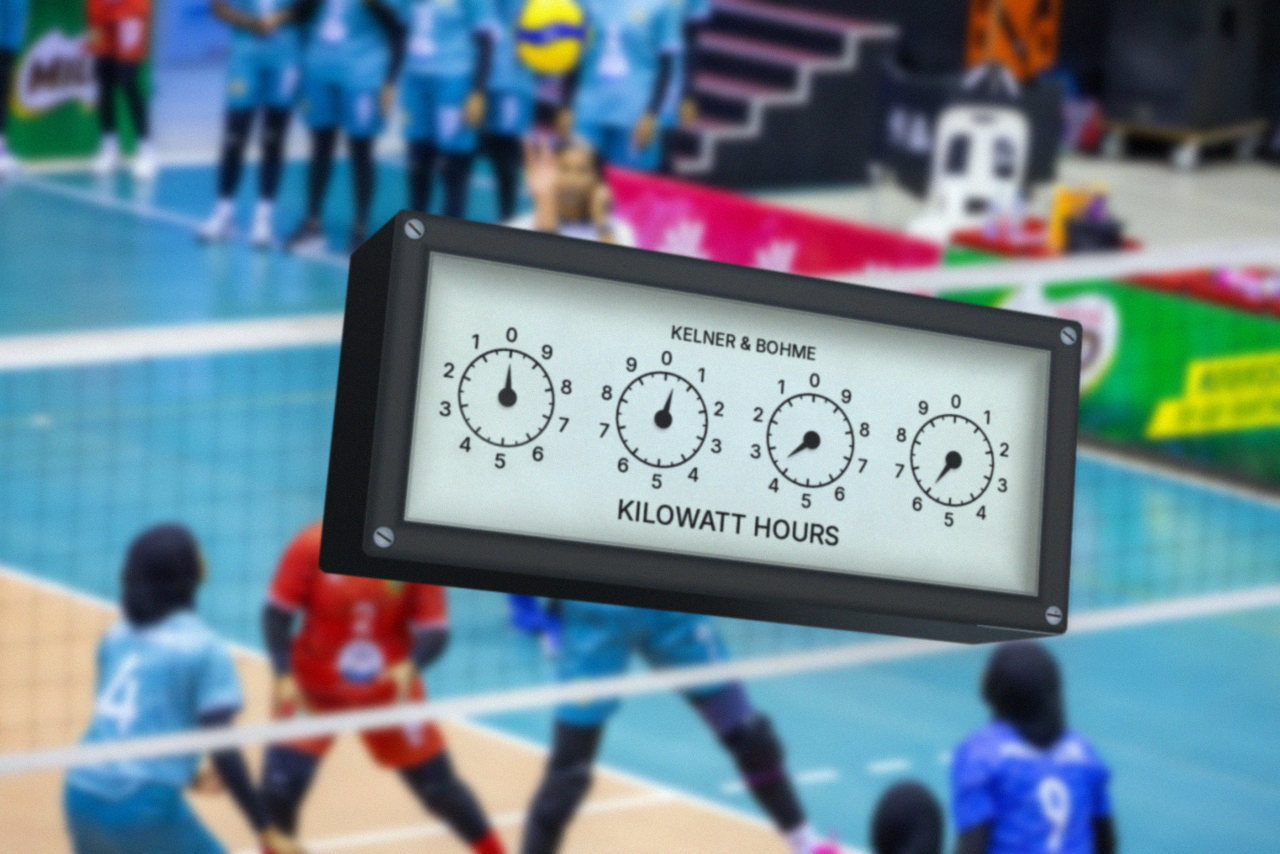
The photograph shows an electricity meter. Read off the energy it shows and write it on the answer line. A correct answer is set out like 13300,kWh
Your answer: 36,kWh
